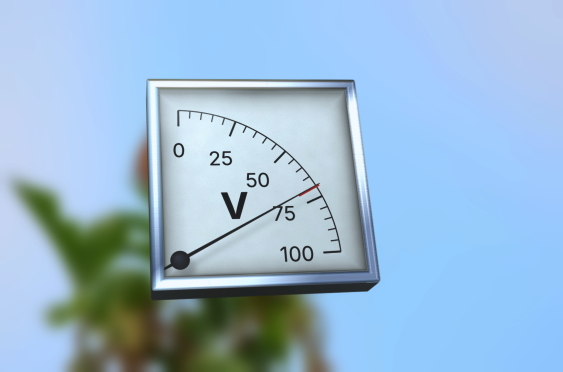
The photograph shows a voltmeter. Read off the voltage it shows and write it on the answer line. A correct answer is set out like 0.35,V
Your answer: 70,V
